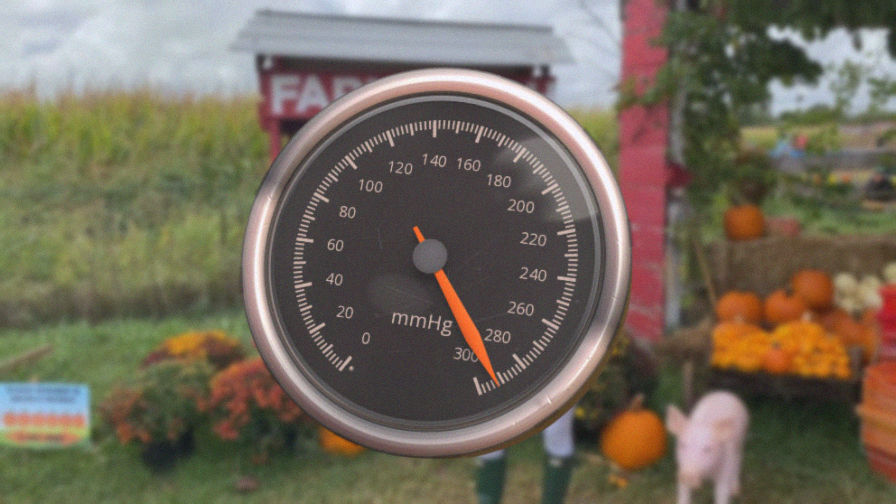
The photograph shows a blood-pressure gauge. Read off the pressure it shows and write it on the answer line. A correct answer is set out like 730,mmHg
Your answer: 292,mmHg
